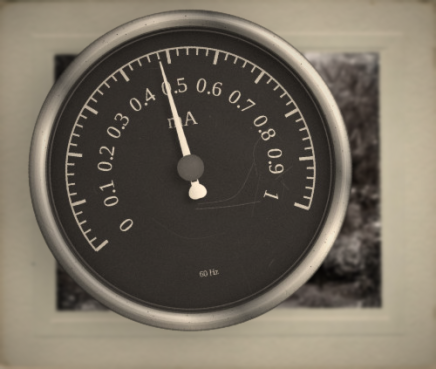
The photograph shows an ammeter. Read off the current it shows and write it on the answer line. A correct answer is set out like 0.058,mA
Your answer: 0.48,mA
